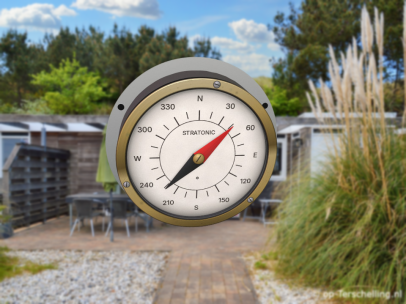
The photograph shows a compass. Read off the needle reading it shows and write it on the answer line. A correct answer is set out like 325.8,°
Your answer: 45,°
